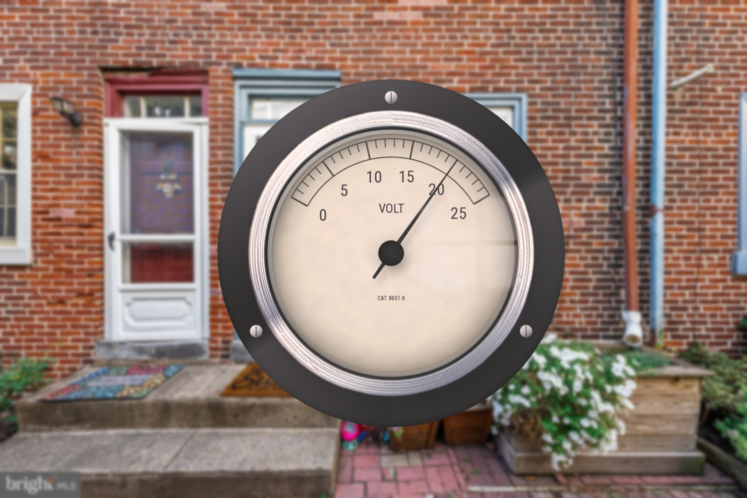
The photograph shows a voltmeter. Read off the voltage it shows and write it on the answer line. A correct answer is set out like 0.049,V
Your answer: 20,V
